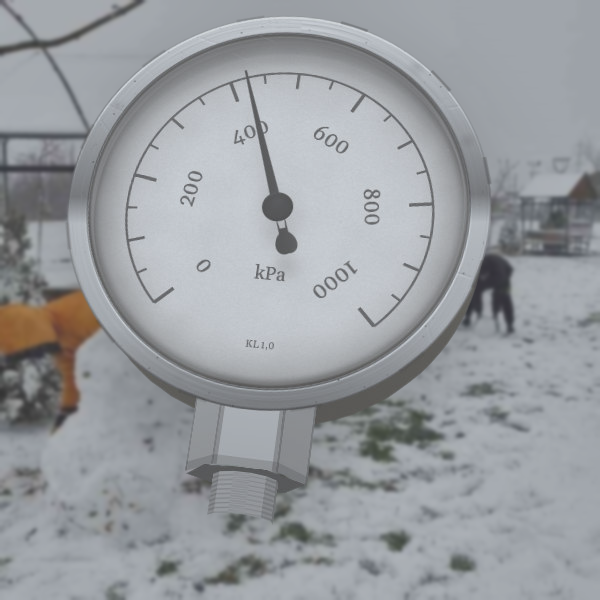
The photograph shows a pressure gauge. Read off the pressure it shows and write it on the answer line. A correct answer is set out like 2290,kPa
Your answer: 425,kPa
